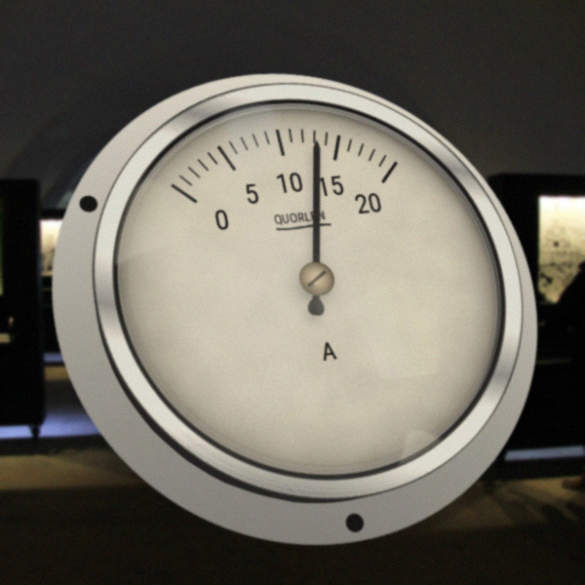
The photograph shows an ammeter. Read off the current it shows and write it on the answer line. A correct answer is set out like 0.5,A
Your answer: 13,A
